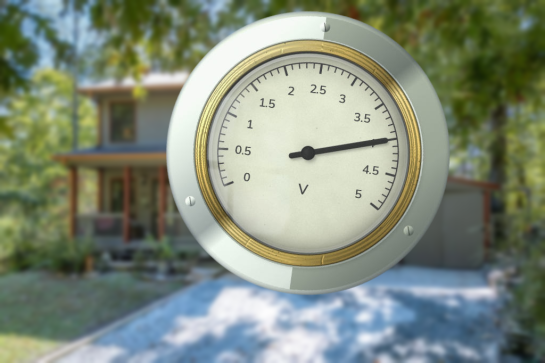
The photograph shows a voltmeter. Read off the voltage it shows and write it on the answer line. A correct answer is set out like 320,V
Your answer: 4,V
